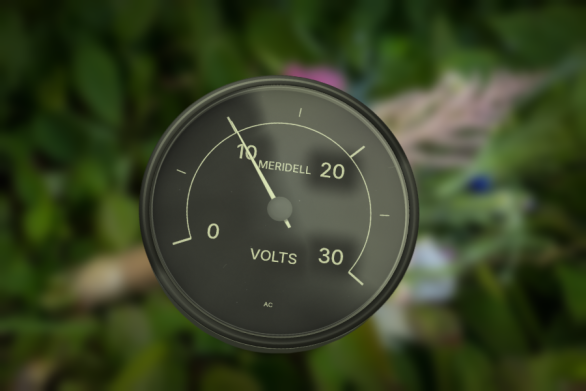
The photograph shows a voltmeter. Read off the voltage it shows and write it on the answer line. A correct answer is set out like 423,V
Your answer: 10,V
